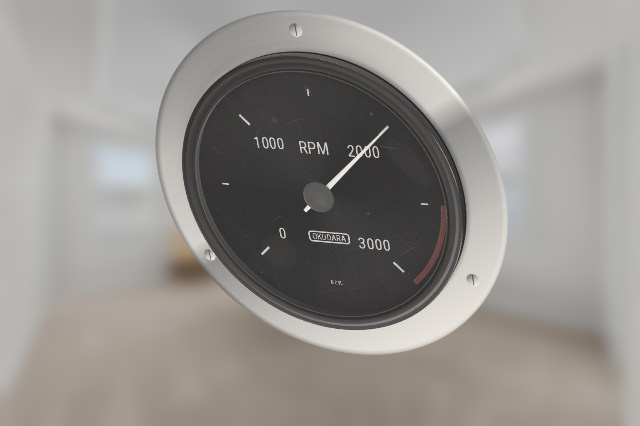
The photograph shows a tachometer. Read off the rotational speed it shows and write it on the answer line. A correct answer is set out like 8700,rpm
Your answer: 2000,rpm
